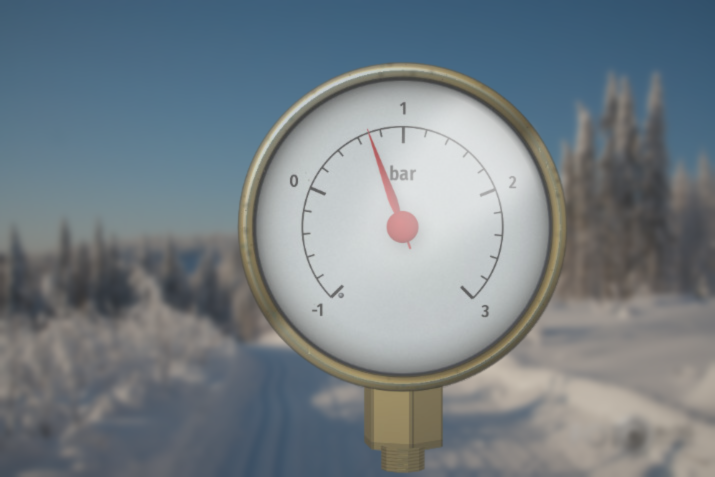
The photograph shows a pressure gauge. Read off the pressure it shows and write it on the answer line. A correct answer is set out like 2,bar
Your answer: 0.7,bar
